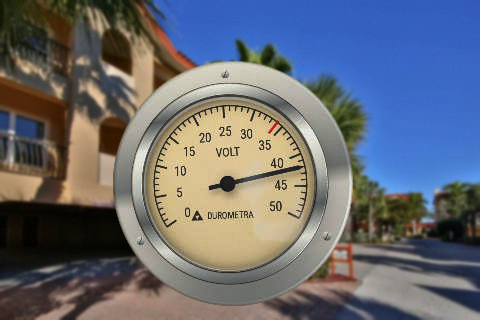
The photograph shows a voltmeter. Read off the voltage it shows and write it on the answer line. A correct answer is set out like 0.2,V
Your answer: 42,V
